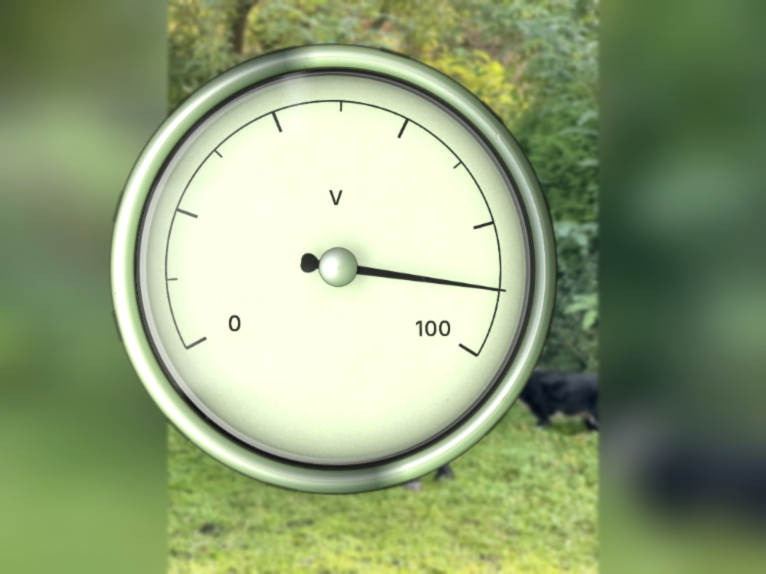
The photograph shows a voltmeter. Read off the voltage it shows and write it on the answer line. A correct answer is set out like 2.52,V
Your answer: 90,V
